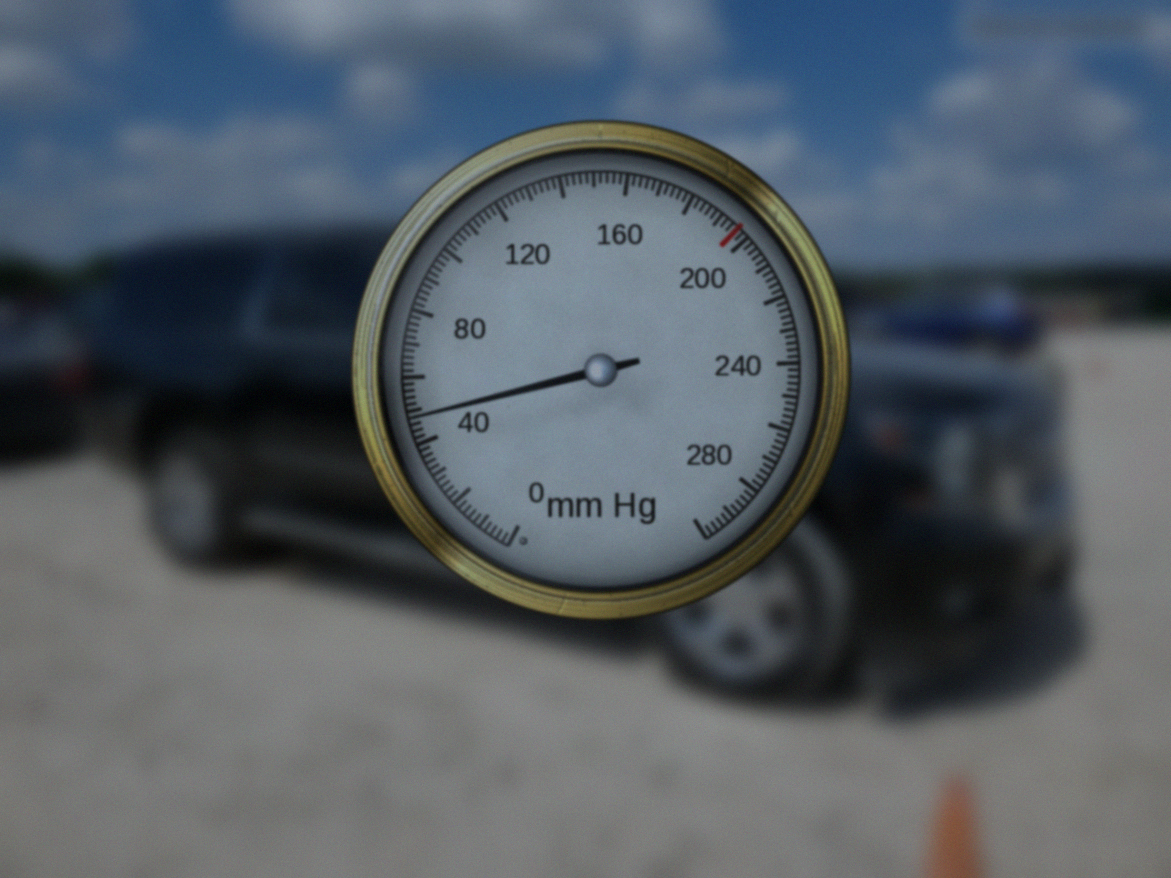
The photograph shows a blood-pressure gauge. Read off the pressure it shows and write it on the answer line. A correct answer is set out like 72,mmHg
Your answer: 48,mmHg
